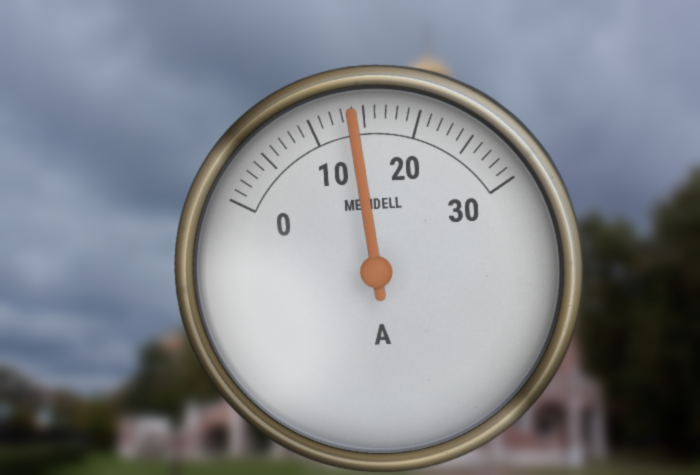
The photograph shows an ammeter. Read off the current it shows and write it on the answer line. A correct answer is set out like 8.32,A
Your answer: 14,A
